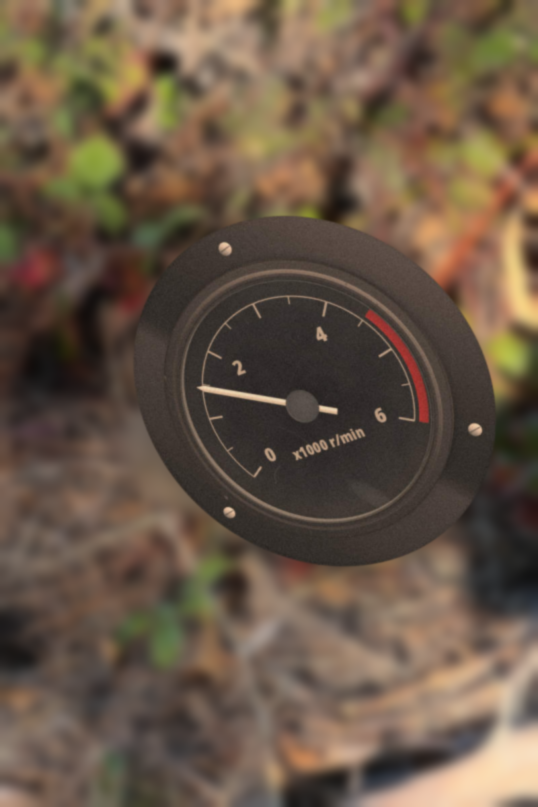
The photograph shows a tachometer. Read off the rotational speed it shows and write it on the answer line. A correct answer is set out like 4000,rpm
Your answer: 1500,rpm
